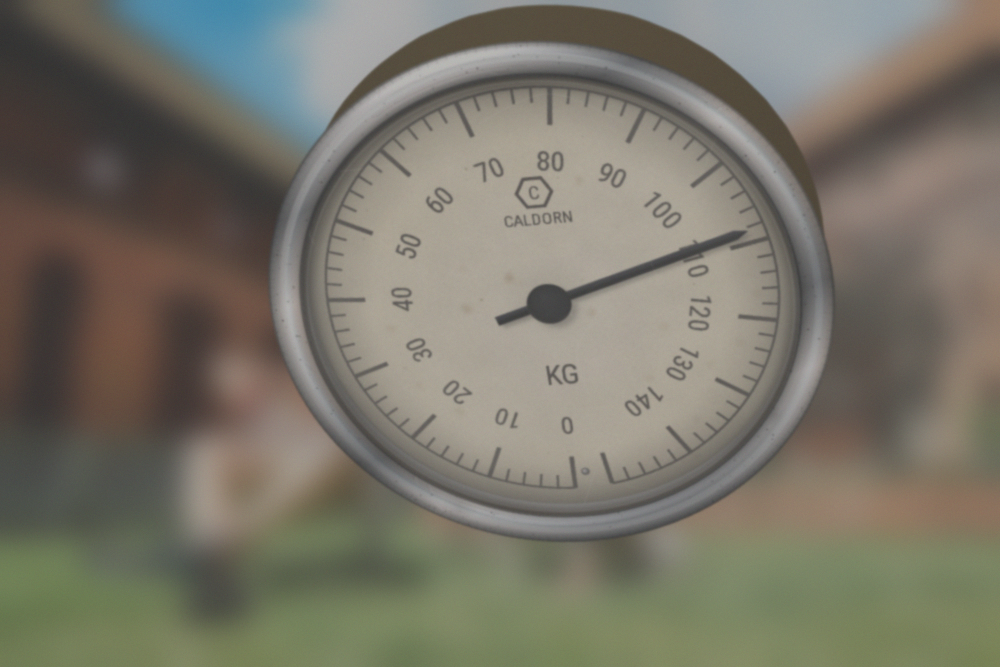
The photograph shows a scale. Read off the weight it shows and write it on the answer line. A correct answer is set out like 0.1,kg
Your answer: 108,kg
